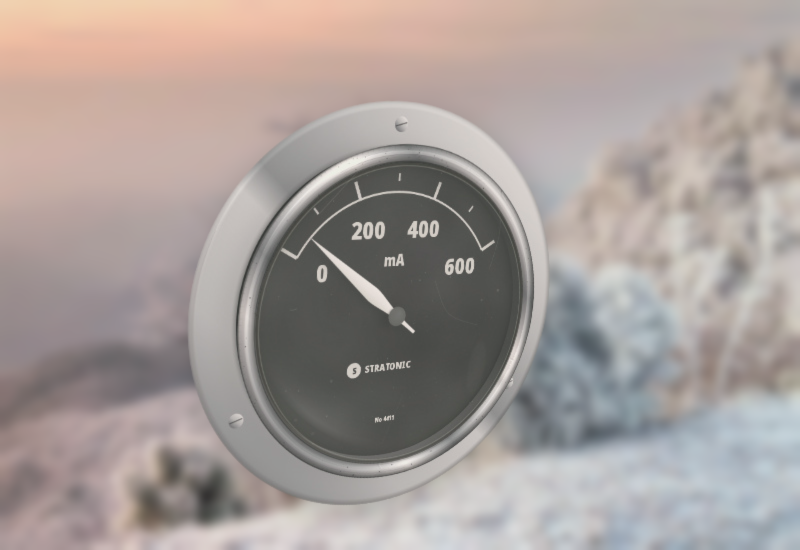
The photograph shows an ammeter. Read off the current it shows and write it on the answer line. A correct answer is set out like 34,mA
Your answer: 50,mA
